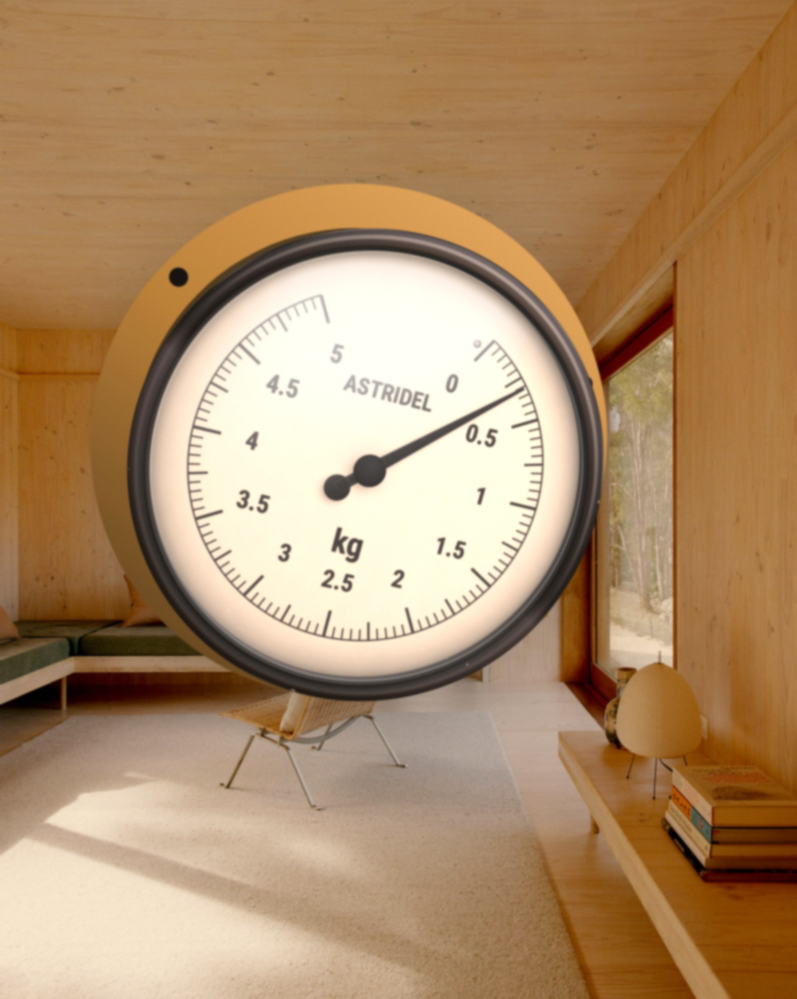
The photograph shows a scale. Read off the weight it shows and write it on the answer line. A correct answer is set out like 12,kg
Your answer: 0.3,kg
